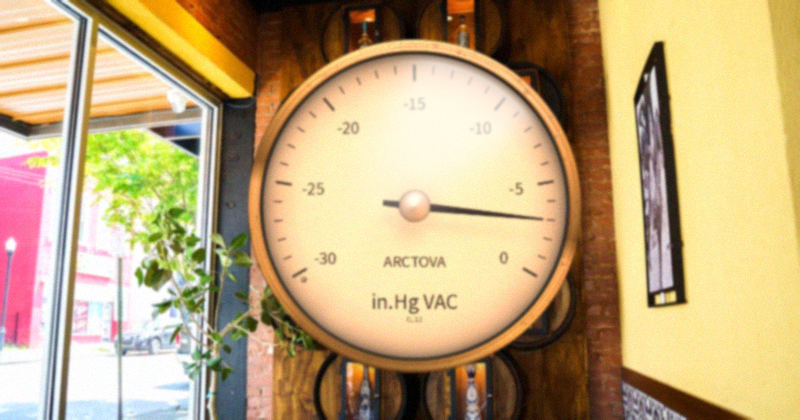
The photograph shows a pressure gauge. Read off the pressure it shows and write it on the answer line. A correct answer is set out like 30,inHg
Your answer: -3,inHg
